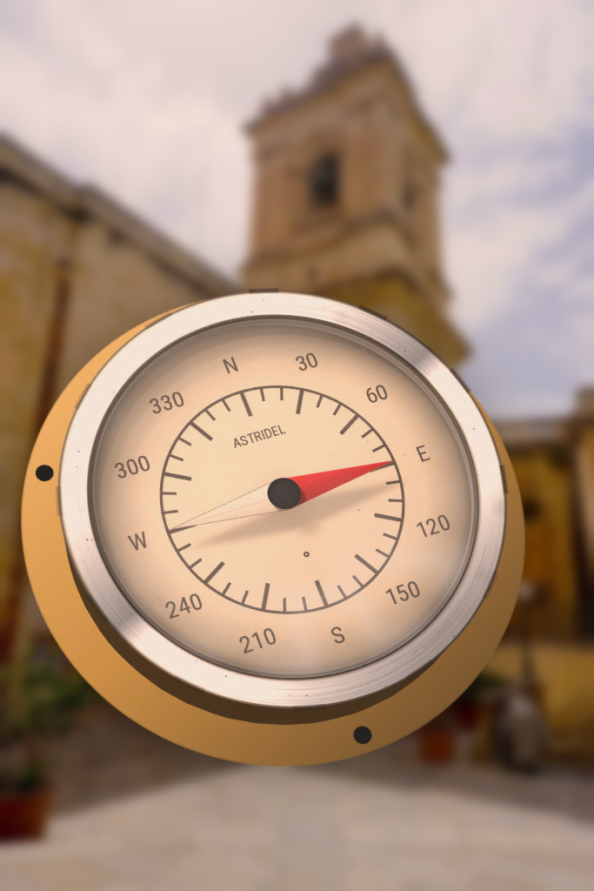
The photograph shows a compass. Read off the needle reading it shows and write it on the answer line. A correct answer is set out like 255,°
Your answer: 90,°
